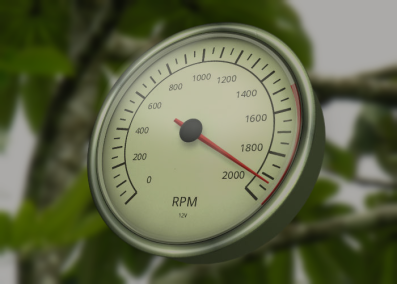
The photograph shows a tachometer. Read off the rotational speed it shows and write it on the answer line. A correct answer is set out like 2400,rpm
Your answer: 1925,rpm
